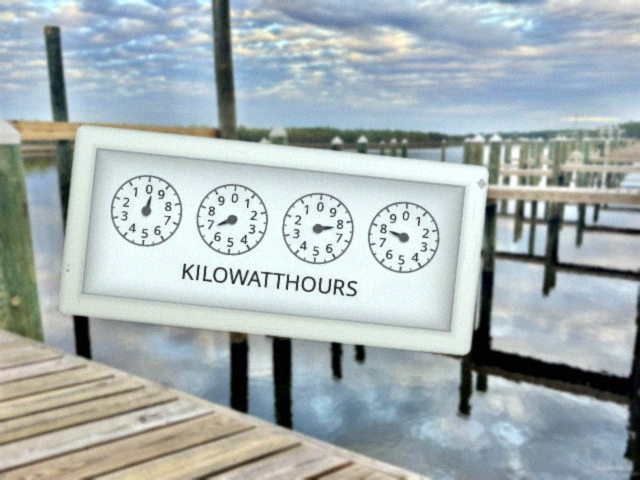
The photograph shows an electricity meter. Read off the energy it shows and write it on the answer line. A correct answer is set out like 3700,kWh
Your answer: 9678,kWh
